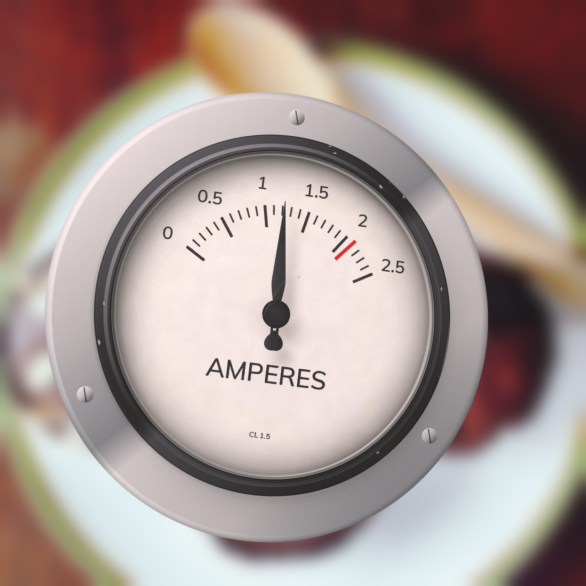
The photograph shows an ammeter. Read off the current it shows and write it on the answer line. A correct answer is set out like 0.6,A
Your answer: 1.2,A
